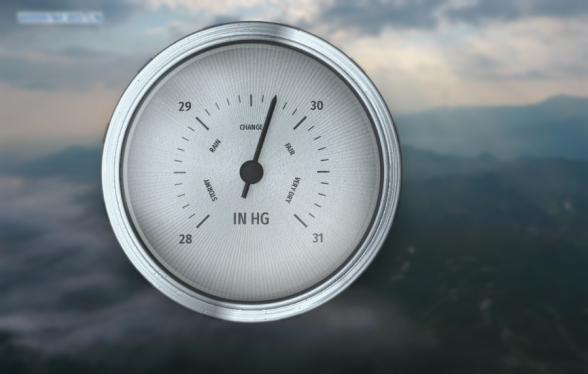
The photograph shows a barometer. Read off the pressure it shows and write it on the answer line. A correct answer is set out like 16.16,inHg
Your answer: 29.7,inHg
